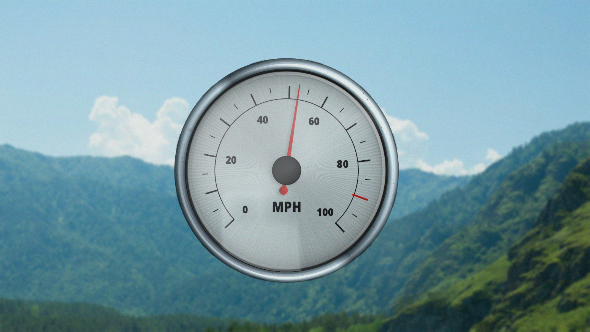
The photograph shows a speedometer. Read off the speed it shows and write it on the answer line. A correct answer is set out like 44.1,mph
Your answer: 52.5,mph
